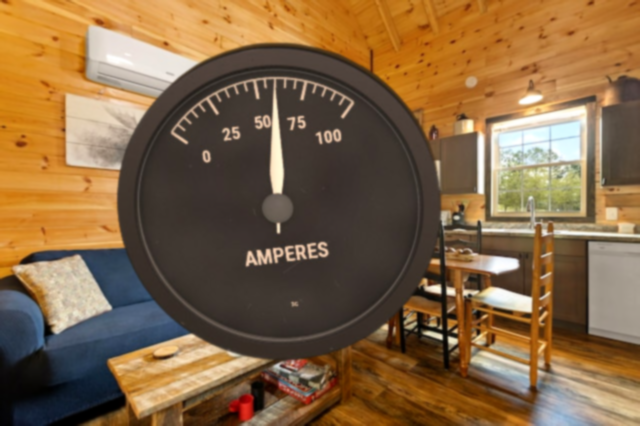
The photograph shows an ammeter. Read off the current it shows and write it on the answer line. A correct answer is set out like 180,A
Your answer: 60,A
